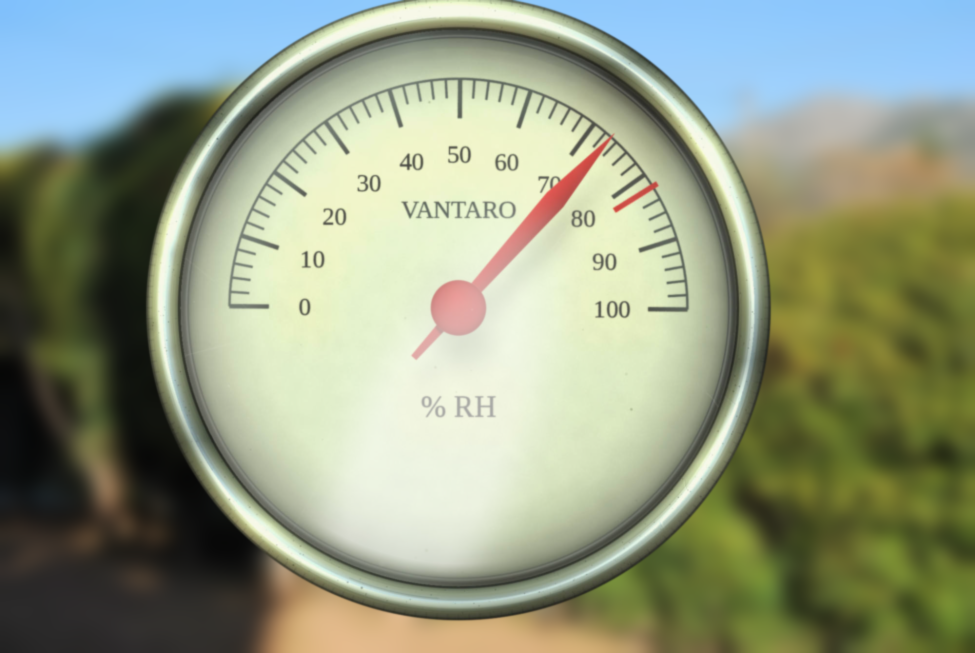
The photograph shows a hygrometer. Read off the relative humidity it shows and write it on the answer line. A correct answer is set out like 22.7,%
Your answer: 73,%
